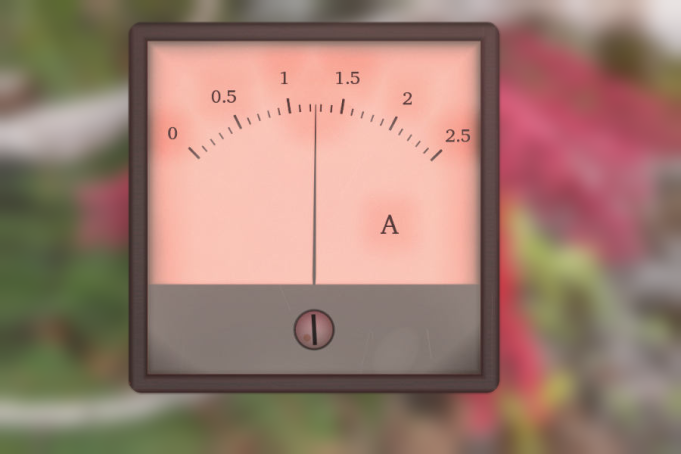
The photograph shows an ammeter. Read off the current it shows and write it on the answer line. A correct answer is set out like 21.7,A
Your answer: 1.25,A
